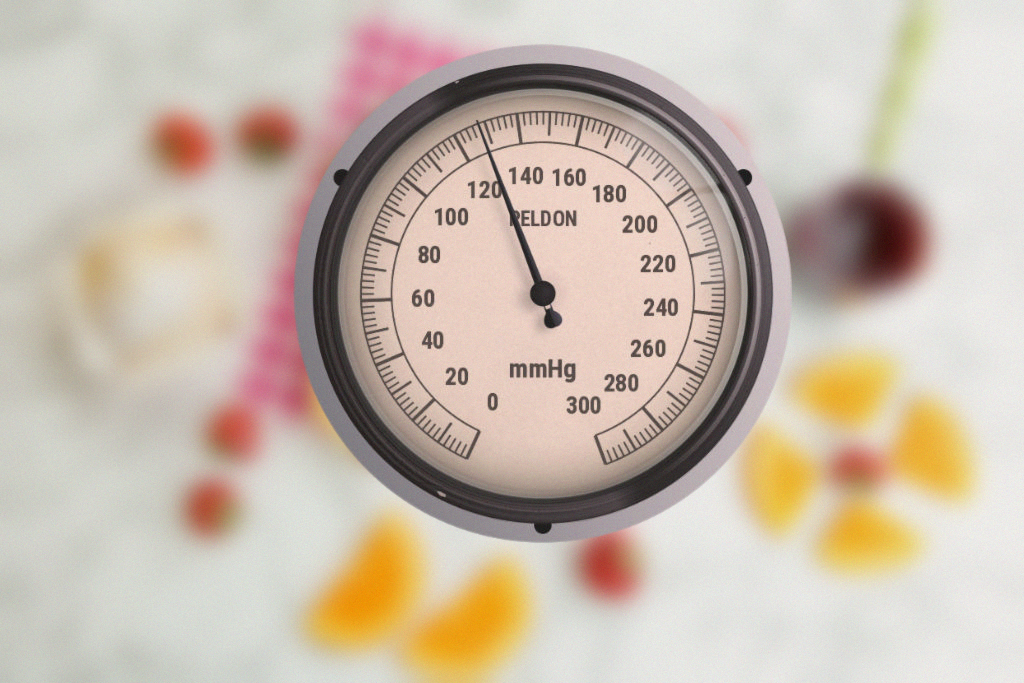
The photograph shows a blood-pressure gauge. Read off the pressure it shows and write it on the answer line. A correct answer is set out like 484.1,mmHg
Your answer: 128,mmHg
